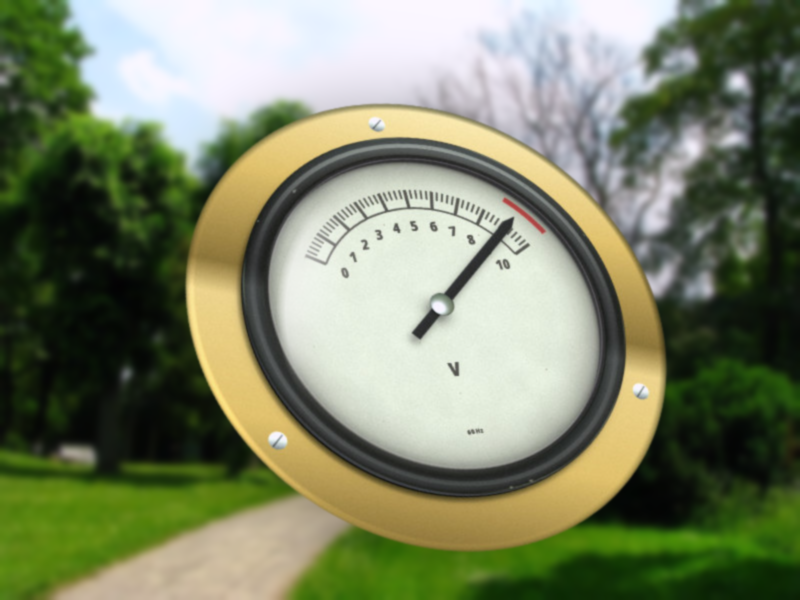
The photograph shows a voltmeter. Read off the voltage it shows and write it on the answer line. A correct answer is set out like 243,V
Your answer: 9,V
